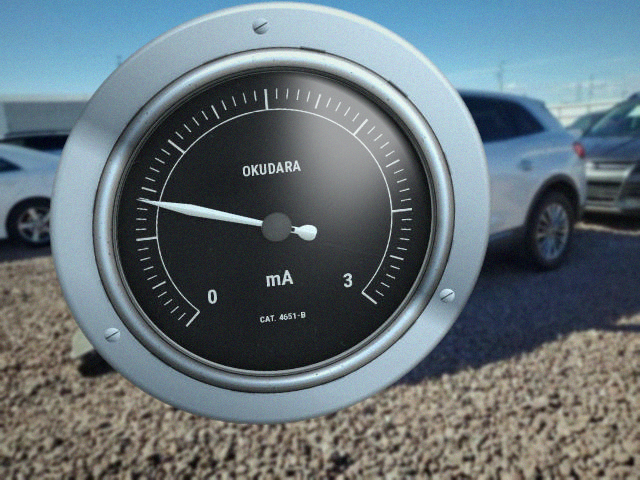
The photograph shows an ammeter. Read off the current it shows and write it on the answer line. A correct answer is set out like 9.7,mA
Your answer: 0.7,mA
